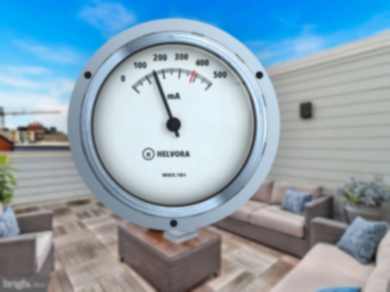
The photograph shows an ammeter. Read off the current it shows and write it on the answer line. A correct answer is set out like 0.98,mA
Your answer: 150,mA
